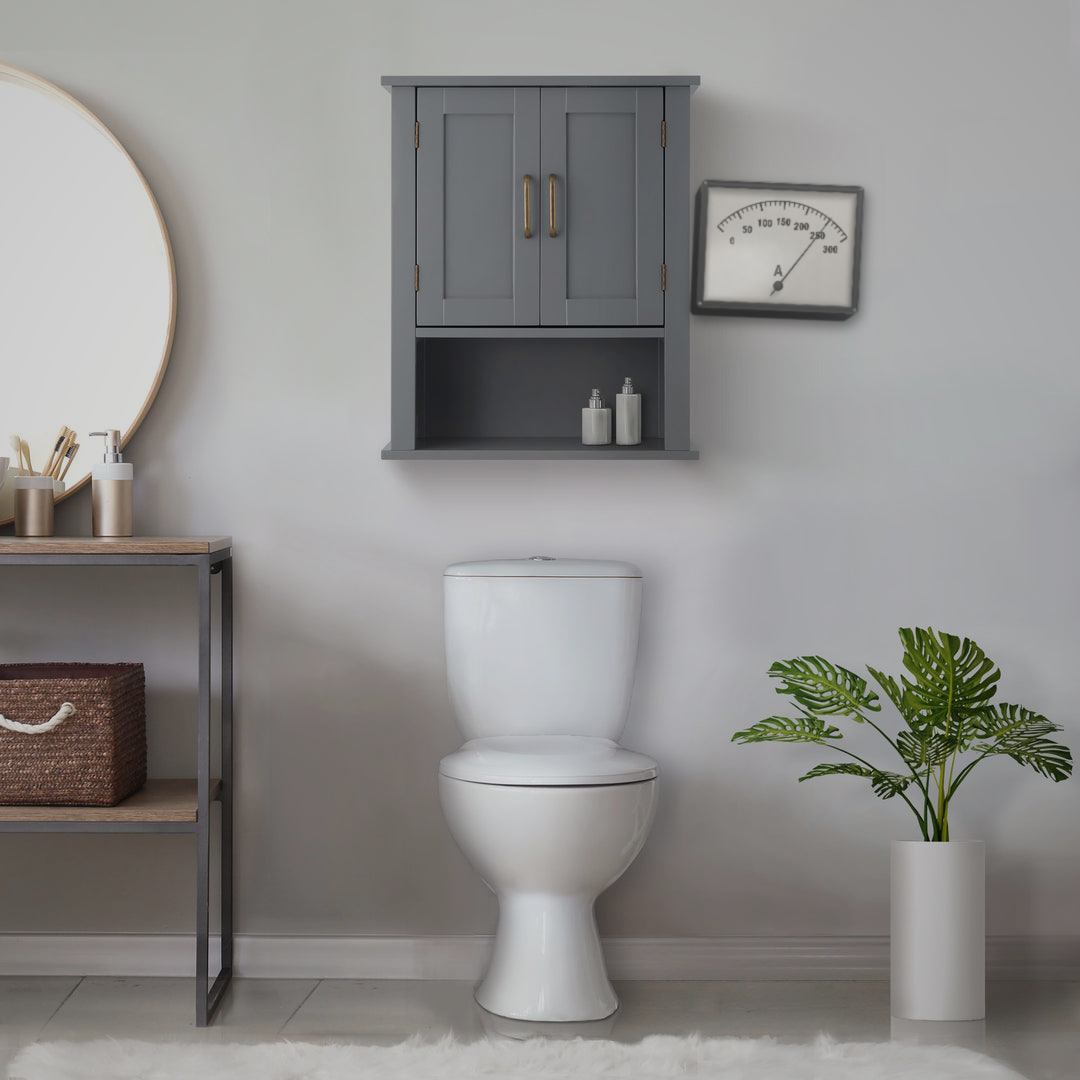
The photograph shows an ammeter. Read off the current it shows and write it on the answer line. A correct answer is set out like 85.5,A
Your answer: 250,A
